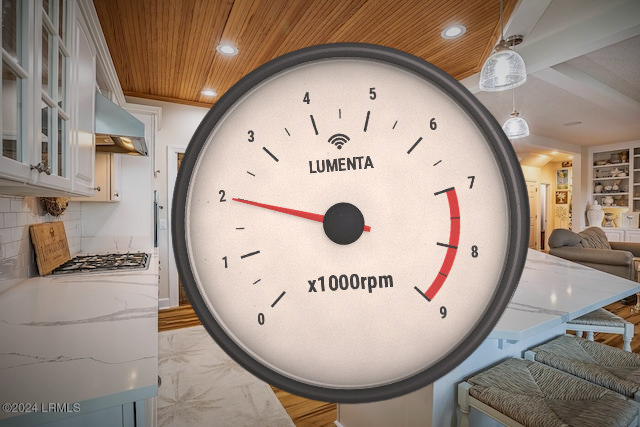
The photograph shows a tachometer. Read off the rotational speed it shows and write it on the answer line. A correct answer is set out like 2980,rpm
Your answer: 2000,rpm
